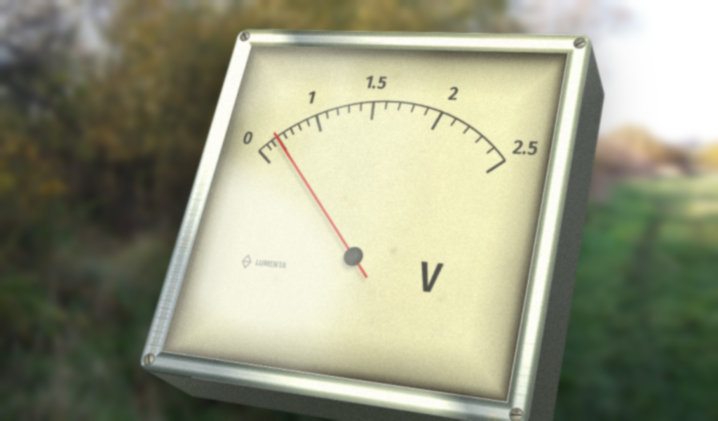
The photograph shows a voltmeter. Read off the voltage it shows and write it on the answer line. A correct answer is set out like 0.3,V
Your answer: 0.5,V
